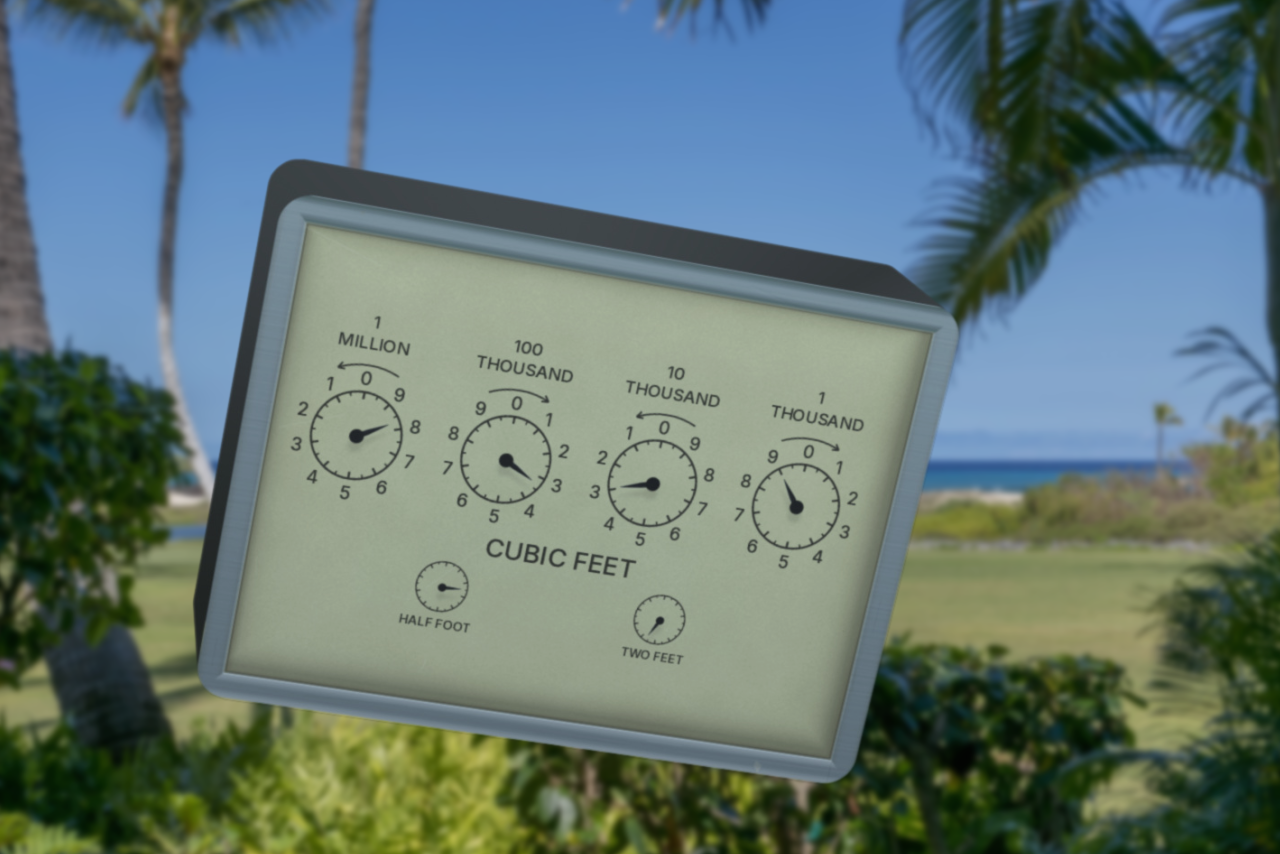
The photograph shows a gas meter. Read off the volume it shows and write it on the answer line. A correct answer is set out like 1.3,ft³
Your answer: 832900,ft³
